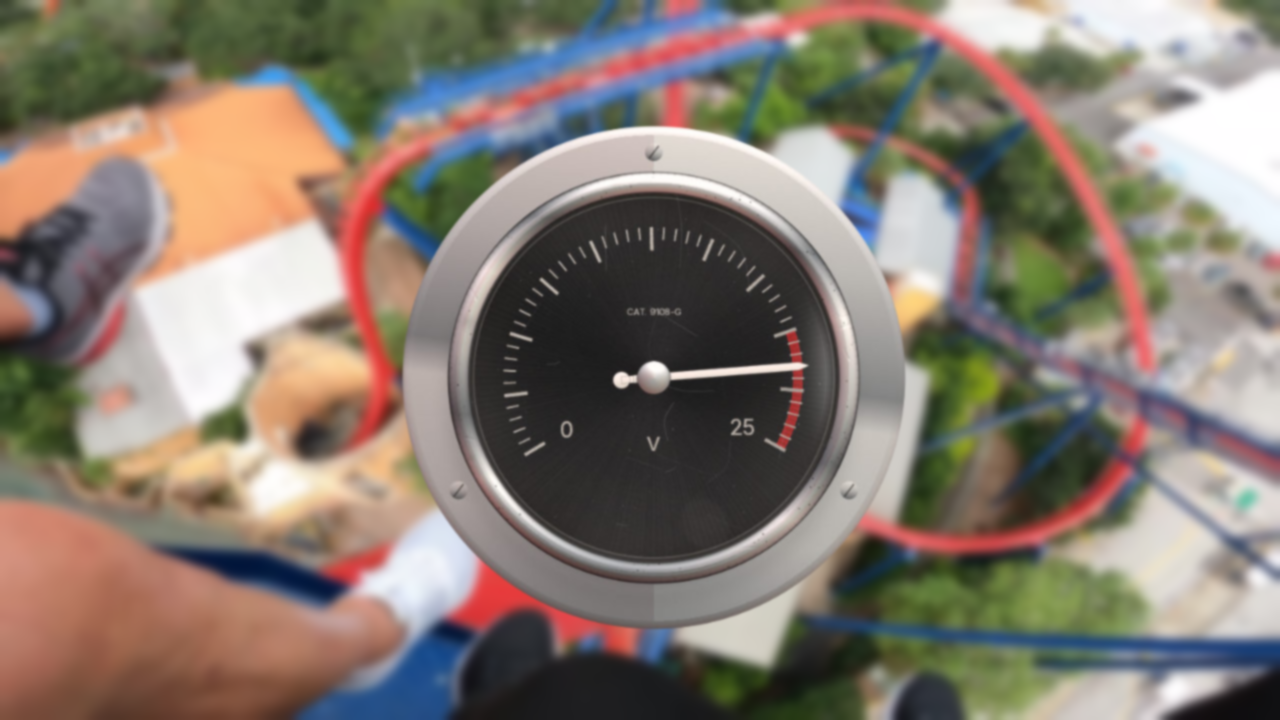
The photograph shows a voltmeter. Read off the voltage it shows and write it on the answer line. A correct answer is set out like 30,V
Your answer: 21.5,V
